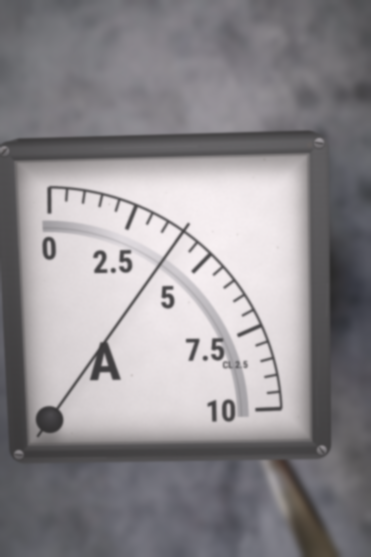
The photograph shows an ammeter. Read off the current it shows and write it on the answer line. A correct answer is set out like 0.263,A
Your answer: 4,A
